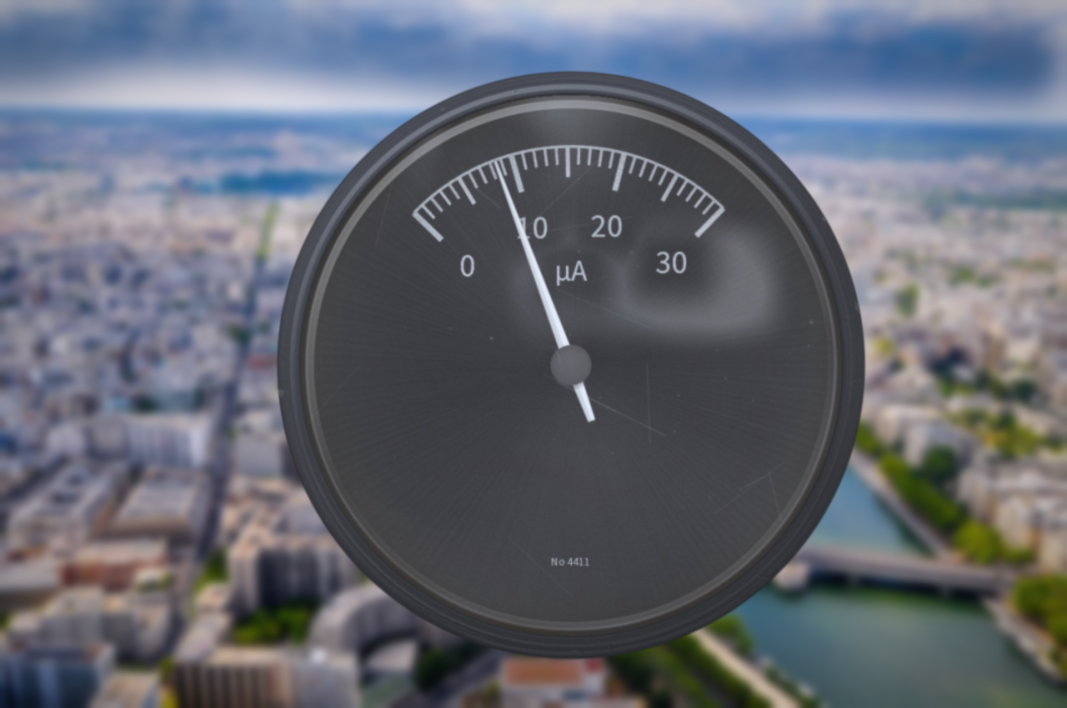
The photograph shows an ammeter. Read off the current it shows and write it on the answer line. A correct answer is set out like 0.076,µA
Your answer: 8.5,µA
